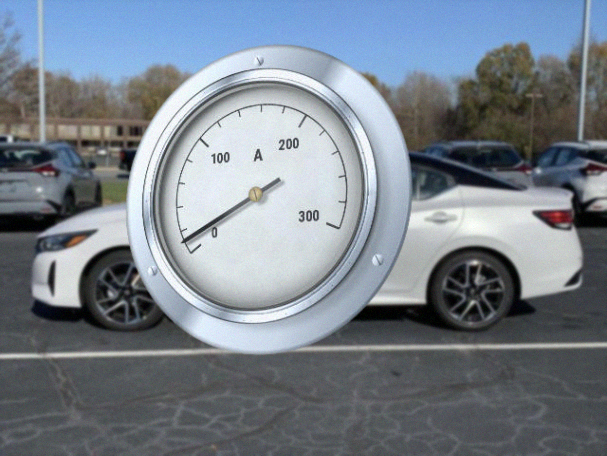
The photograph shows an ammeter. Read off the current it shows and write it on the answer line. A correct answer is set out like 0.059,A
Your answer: 10,A
